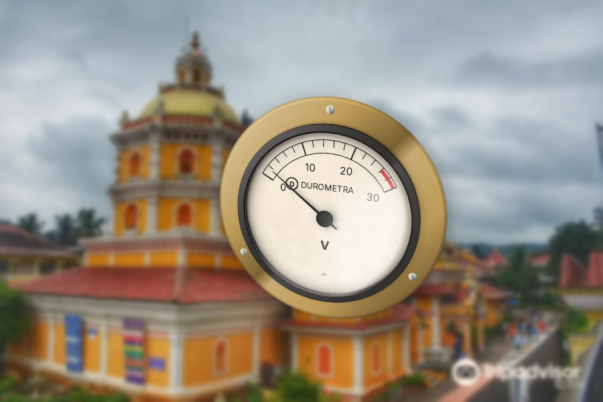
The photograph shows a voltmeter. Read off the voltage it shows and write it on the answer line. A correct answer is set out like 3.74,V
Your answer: 2,V
